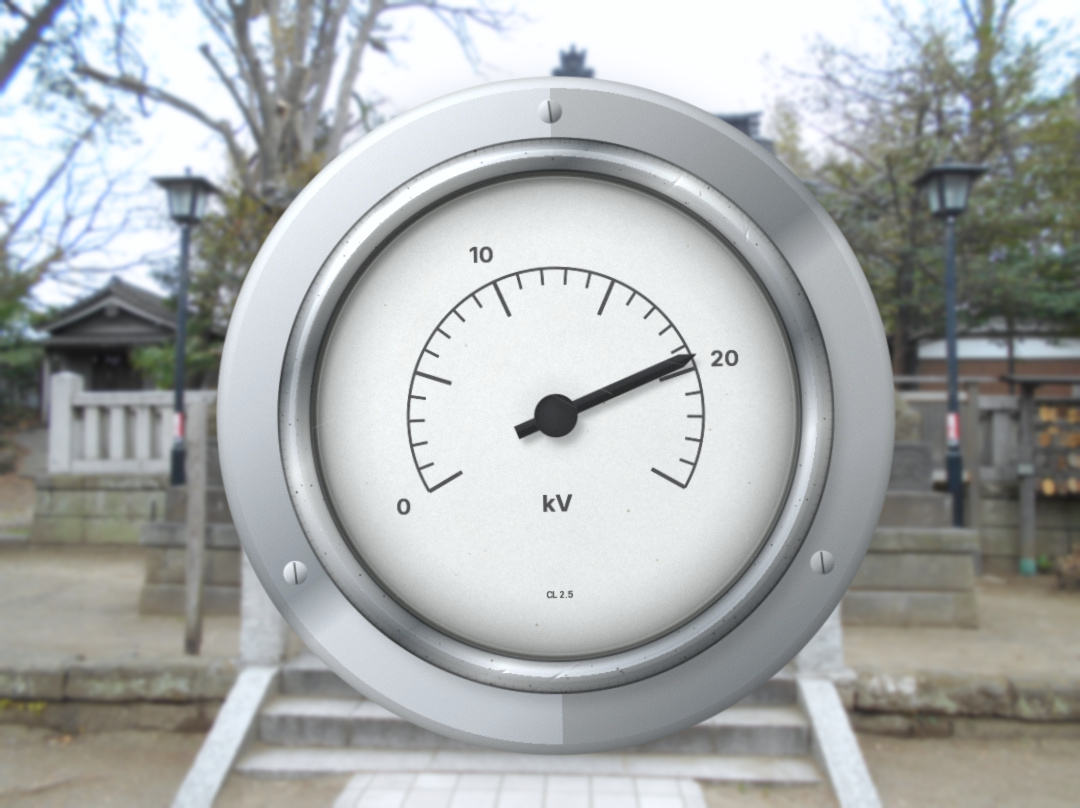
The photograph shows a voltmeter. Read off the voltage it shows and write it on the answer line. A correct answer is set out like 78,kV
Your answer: 19.5,kV
